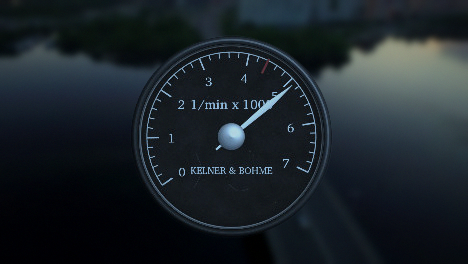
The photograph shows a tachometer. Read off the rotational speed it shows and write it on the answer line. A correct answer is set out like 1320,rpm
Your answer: 5100,rpm
